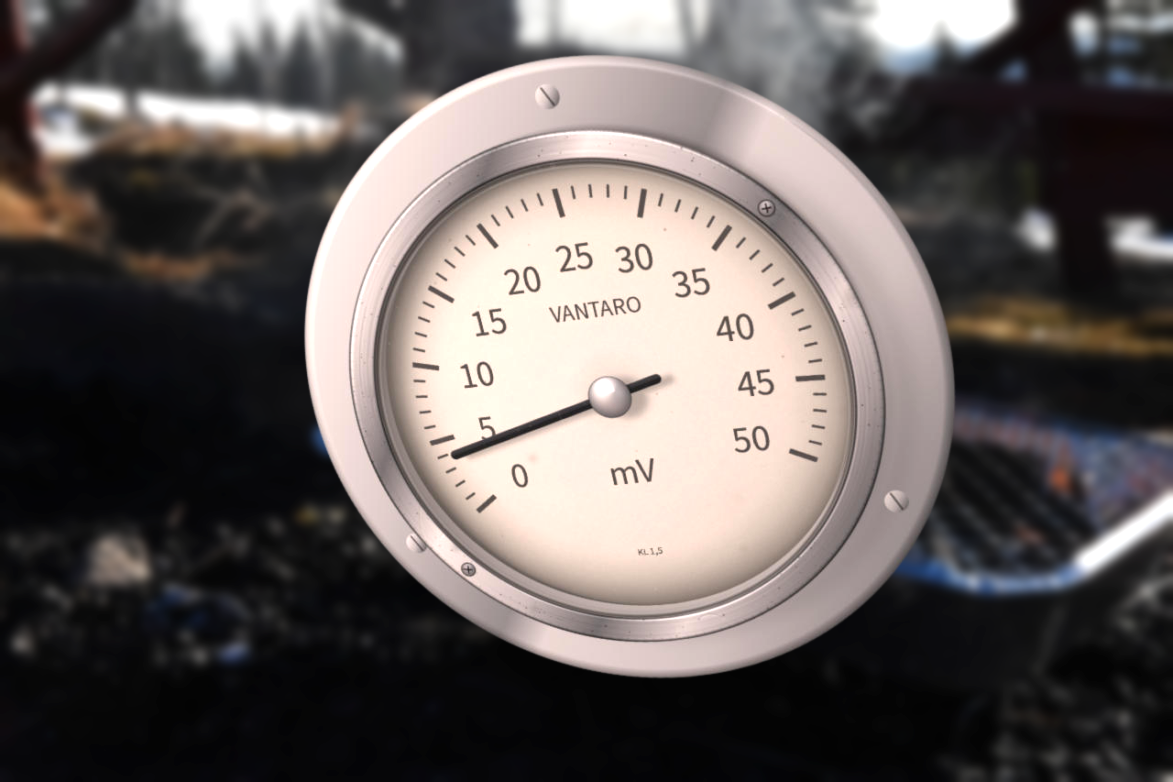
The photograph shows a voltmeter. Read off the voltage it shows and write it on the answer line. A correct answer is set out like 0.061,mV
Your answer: 4,mV
